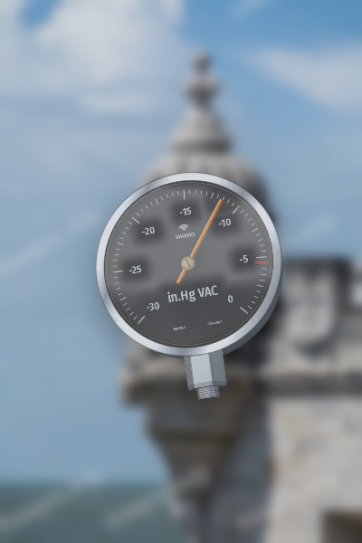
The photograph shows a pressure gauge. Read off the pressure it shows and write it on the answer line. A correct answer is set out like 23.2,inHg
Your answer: -11.5,inHg
